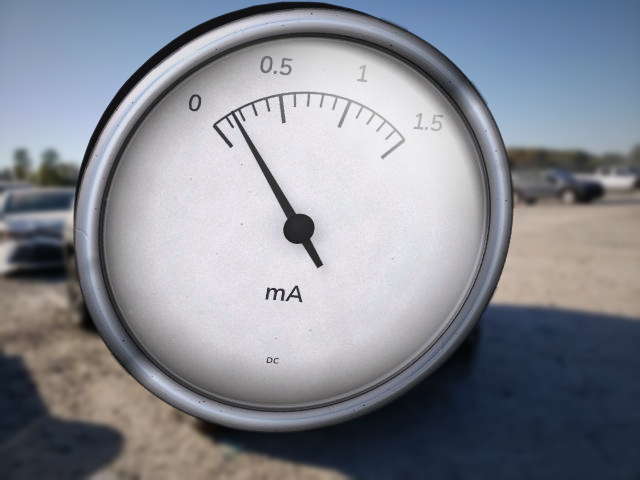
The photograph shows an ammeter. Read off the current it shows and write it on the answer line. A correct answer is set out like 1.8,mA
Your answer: 0.15,mA
